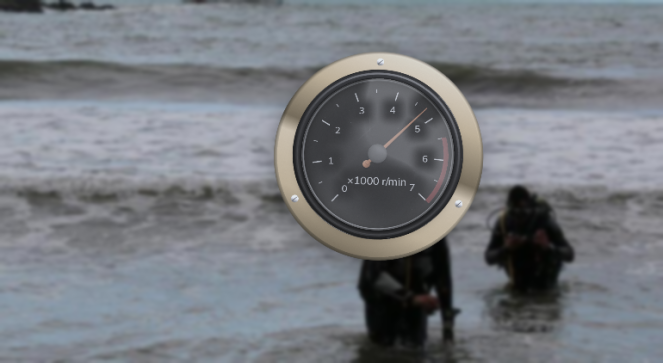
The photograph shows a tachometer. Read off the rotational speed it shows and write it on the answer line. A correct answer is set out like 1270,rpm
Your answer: 4750,rpm
